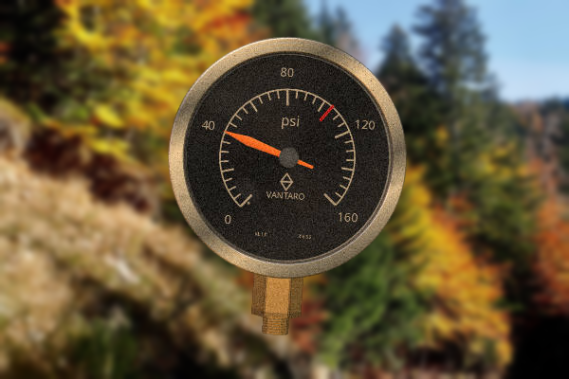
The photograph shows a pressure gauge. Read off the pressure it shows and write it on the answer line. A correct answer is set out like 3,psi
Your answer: 40,psi
